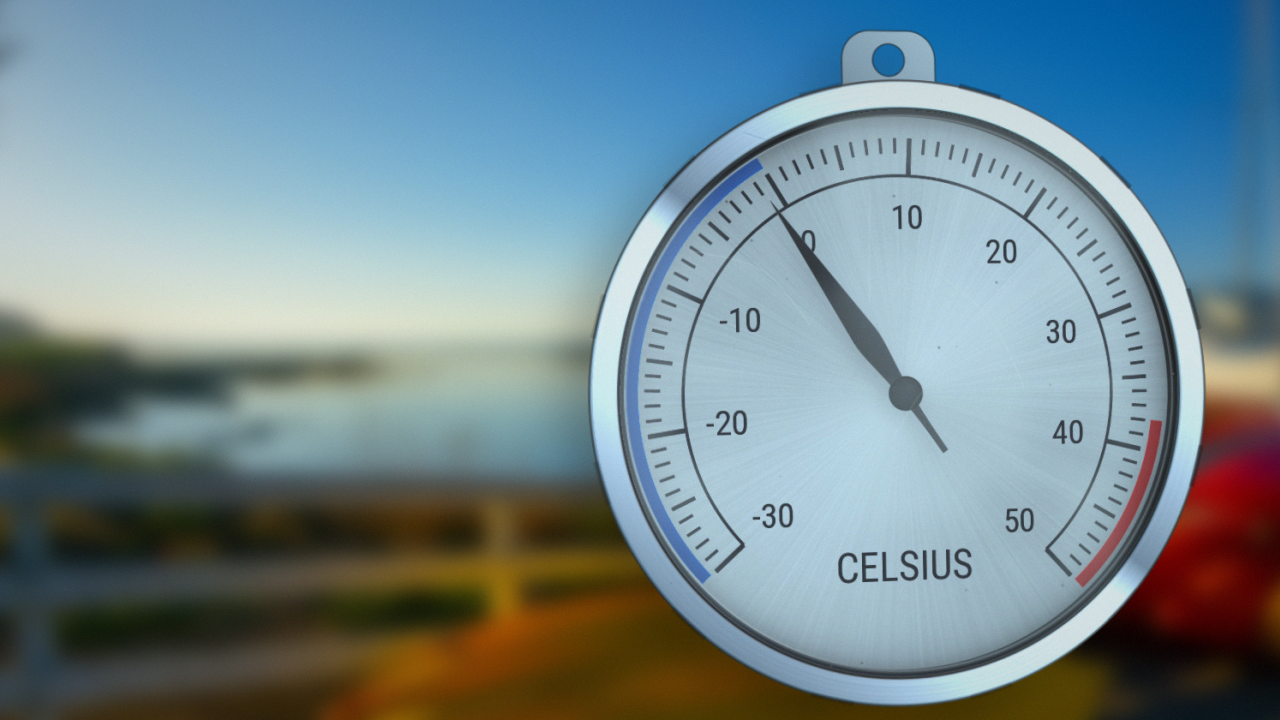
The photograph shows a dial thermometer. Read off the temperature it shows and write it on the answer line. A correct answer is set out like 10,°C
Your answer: -1,°C
